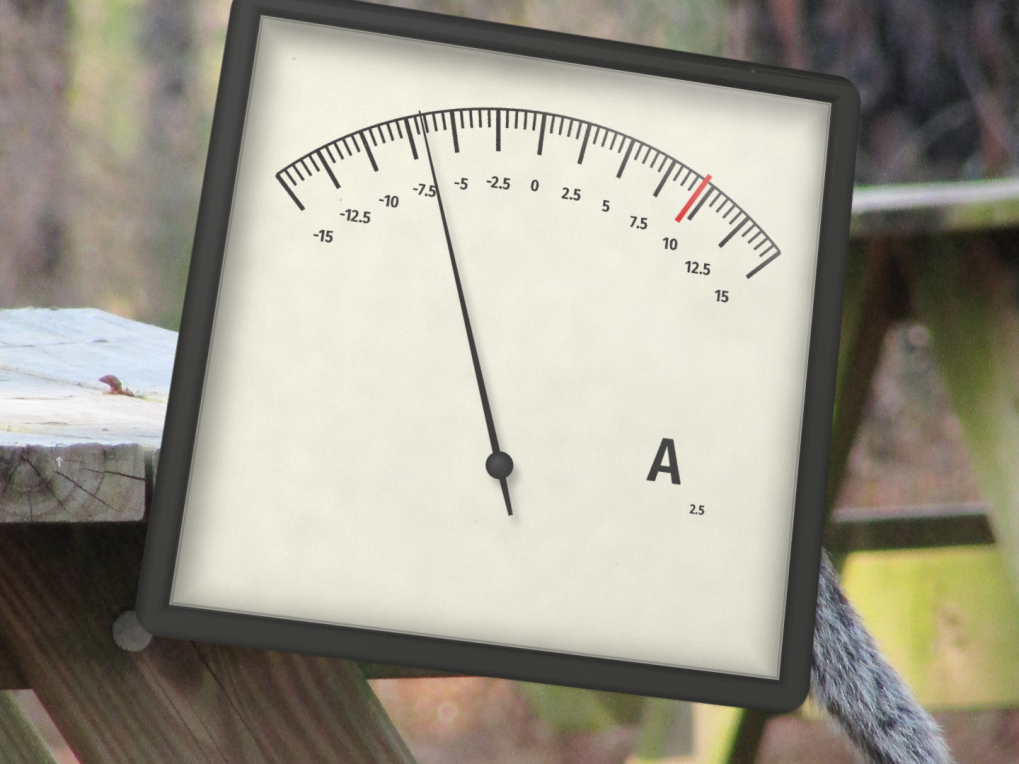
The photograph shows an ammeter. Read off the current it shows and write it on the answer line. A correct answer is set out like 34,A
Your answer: -6.75,A
